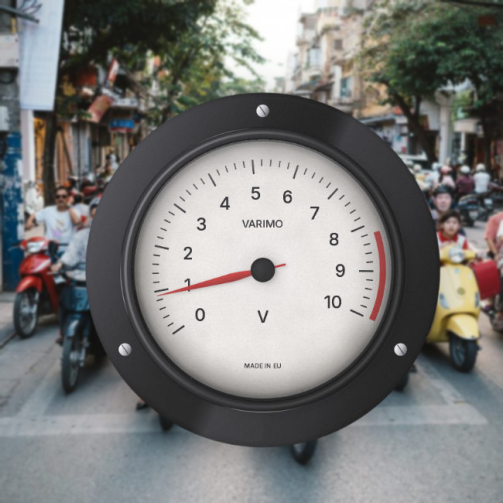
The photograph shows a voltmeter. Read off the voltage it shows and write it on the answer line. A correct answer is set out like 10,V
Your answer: 0.9,V
